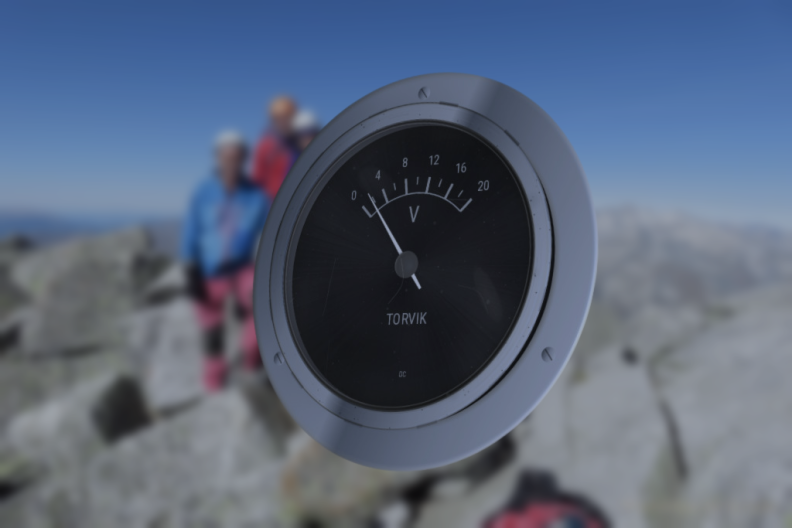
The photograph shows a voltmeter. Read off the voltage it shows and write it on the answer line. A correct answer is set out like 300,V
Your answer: 2,V
